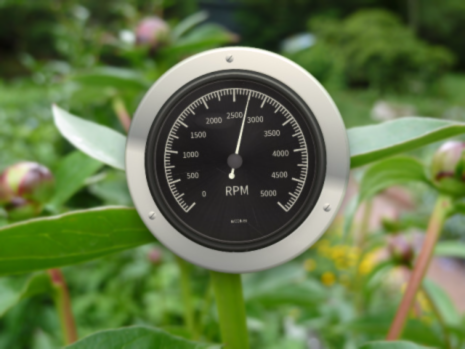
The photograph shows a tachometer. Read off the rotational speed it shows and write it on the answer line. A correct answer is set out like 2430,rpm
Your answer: 2750,rpm
